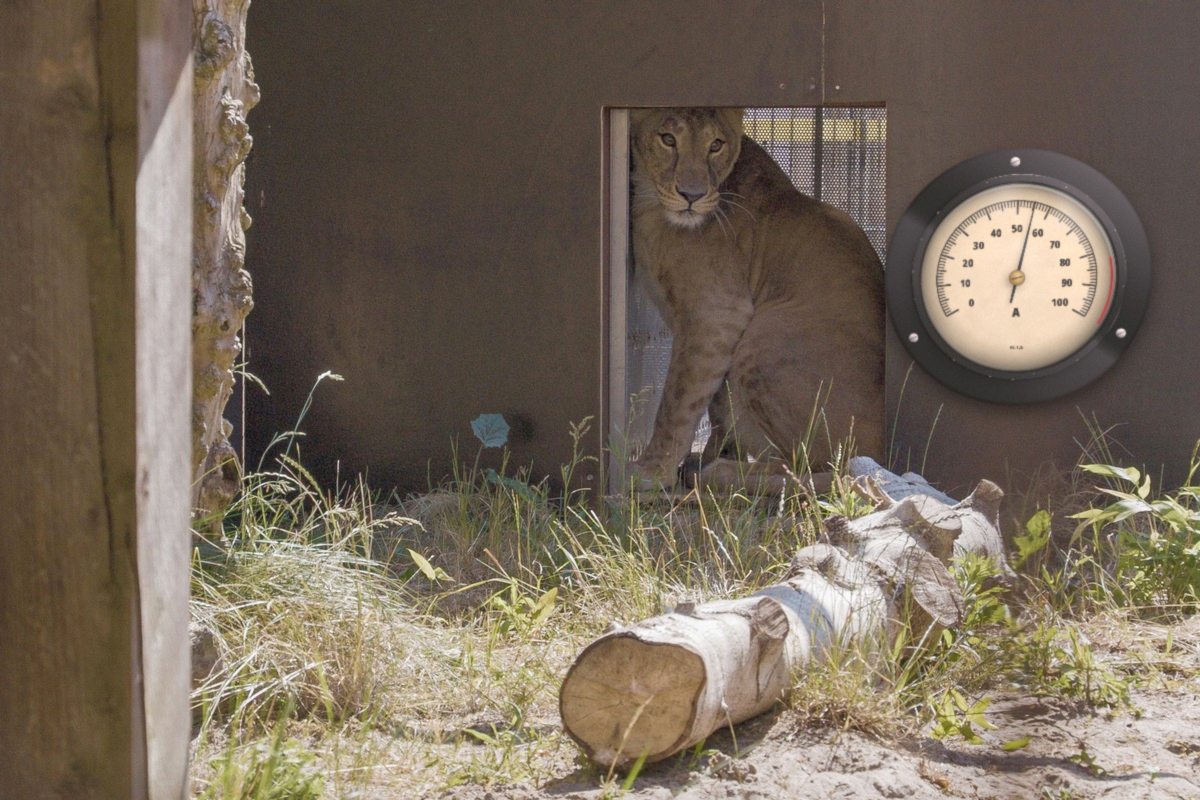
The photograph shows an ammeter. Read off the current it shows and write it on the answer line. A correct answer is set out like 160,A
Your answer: 55,A
